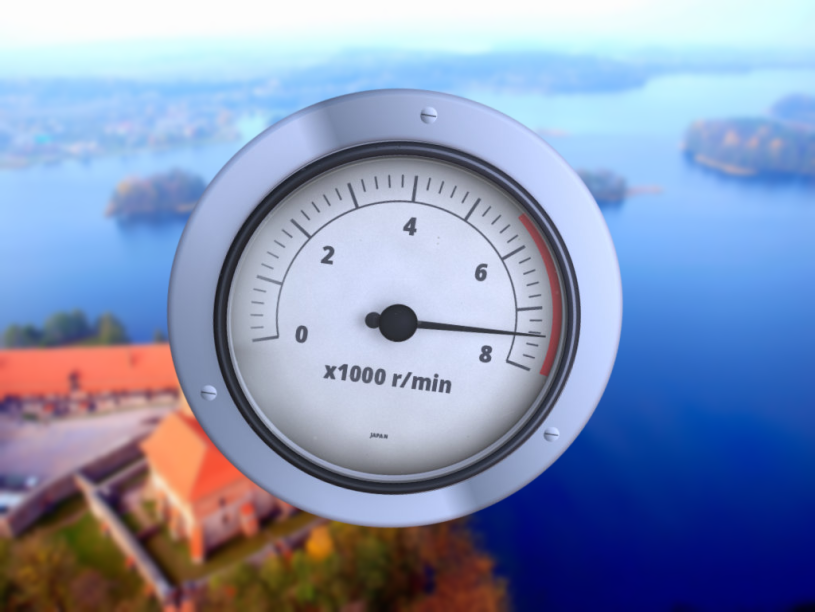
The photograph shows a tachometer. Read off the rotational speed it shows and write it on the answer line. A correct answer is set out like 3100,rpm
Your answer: 7400,rpm
